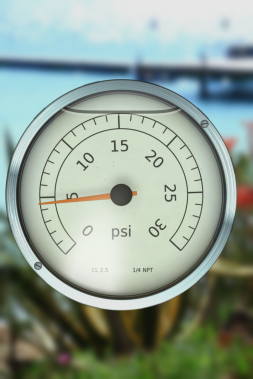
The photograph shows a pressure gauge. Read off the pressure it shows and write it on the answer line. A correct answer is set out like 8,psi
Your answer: 4.5,psi
